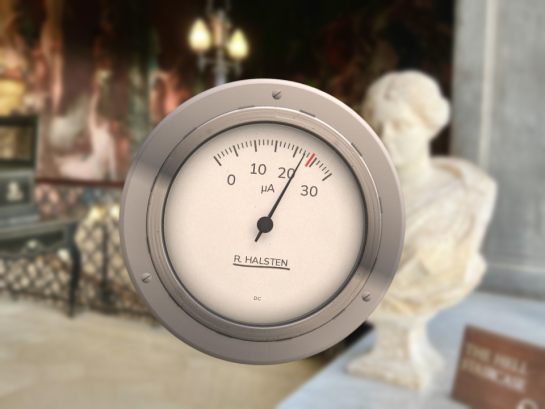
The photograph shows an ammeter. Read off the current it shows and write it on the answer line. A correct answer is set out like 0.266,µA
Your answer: 22,µA
